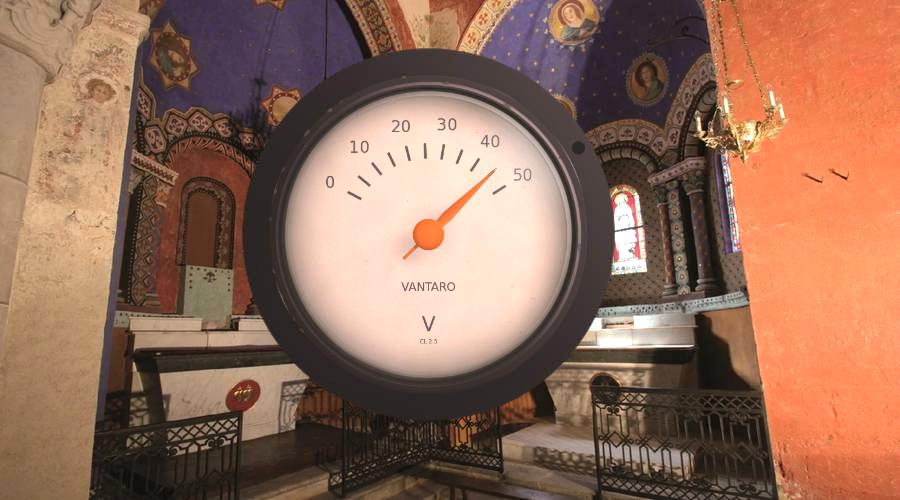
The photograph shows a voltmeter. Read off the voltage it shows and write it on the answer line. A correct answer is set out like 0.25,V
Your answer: 45,V
